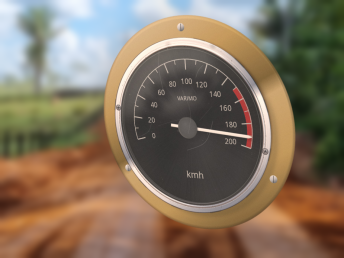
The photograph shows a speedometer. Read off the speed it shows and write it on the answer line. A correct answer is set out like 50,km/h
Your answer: 190,km/h
